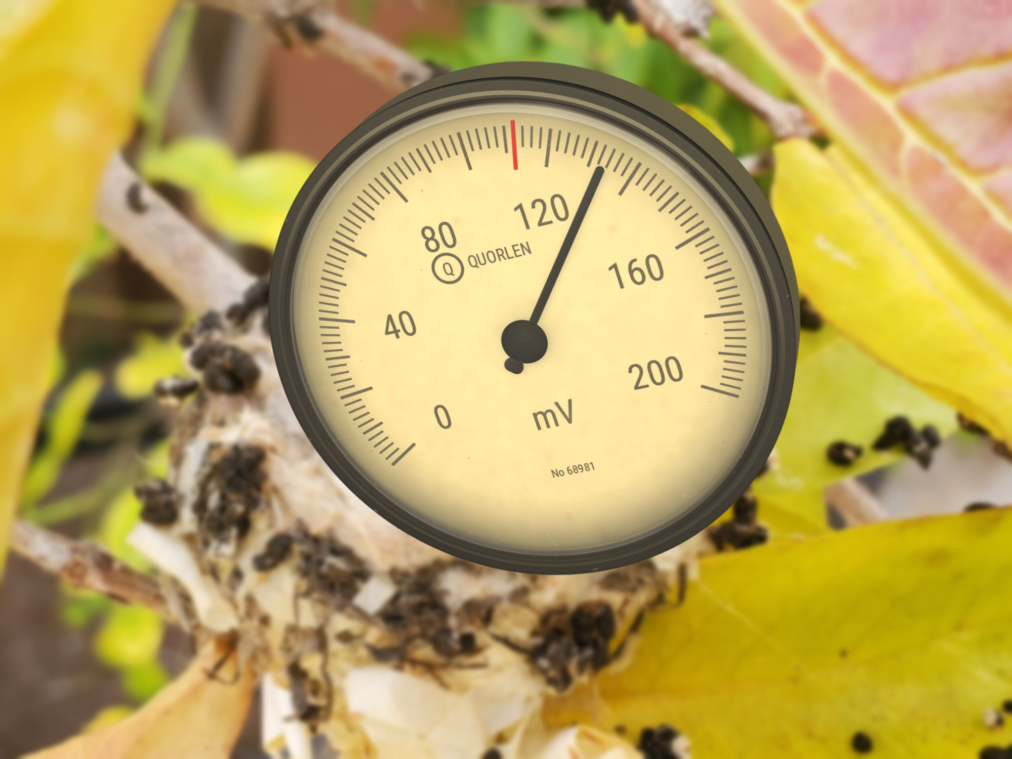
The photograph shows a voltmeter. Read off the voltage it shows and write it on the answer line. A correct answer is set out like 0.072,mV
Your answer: 133,mV
